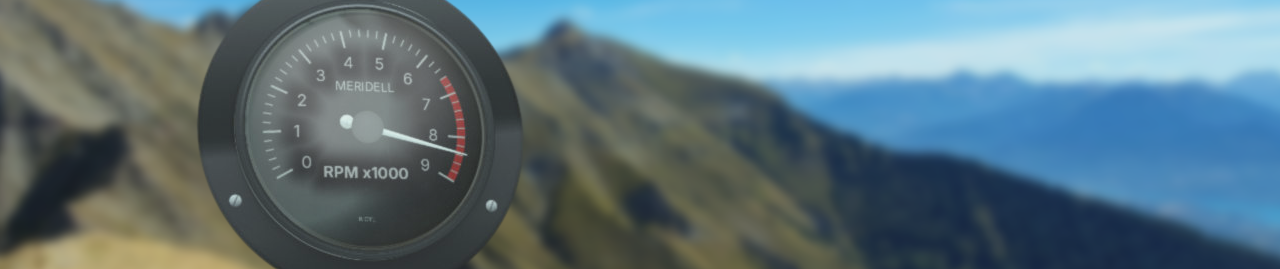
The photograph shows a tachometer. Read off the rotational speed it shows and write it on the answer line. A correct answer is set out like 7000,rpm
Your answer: 8400,rpm
